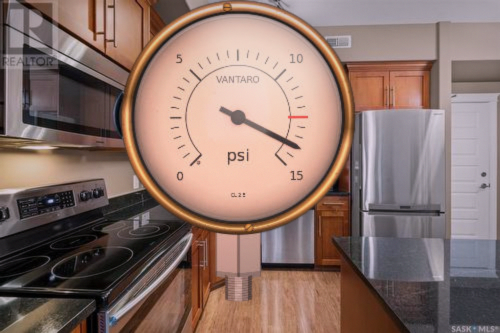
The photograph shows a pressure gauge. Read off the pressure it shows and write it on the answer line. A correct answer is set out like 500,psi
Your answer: 14,psi
